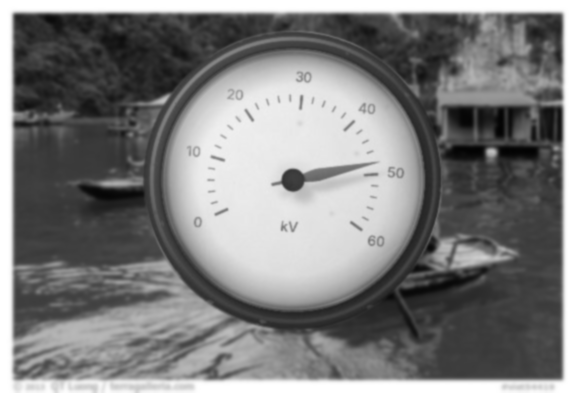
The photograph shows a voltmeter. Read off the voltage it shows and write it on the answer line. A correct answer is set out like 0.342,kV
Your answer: 48,kV
